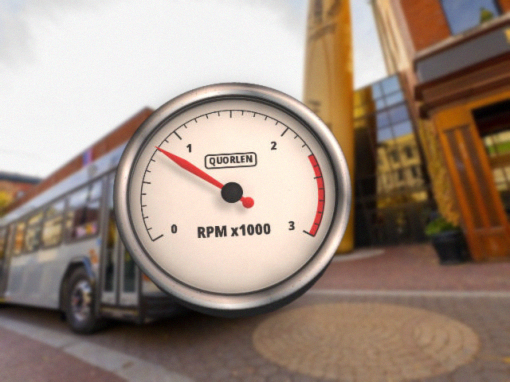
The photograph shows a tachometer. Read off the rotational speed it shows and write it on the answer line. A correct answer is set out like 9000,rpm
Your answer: 800,rpm
